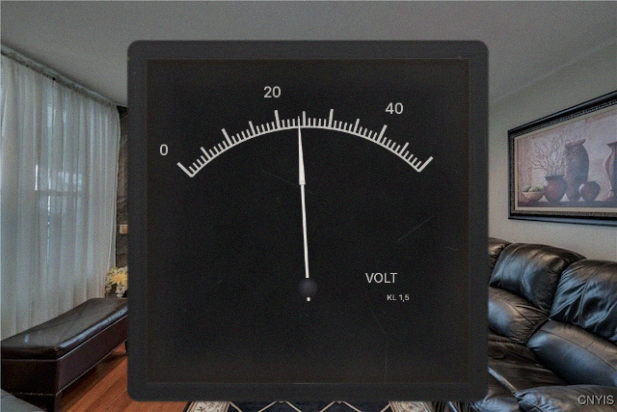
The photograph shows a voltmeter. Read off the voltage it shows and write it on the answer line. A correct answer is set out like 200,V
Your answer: 24,V
